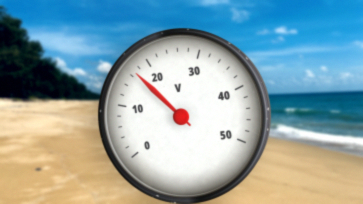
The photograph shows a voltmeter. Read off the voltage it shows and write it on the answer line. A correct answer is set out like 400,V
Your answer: 17,V
